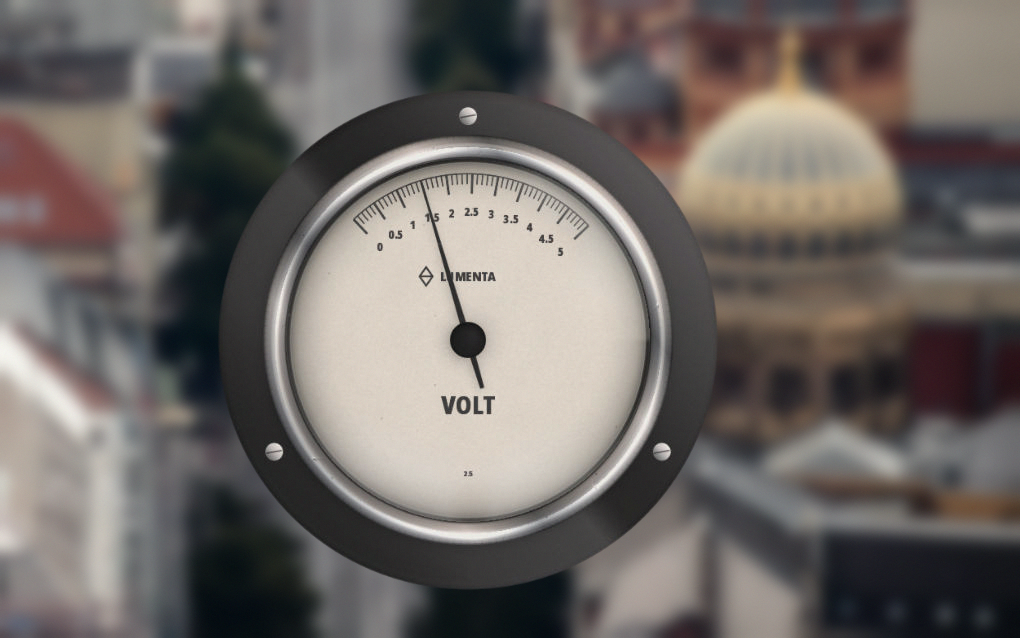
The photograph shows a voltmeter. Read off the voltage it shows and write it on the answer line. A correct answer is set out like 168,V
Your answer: 1.5,V
